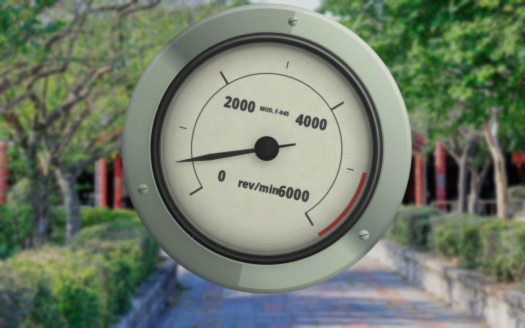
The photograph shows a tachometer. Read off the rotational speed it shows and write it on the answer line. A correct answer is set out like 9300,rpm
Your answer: 500,rpm
